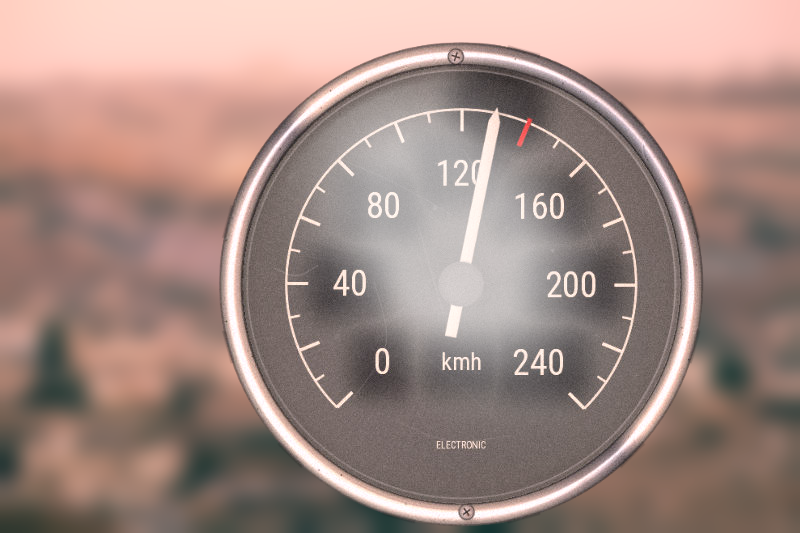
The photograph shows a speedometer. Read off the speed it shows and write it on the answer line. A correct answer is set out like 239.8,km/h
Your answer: 130,km/h
